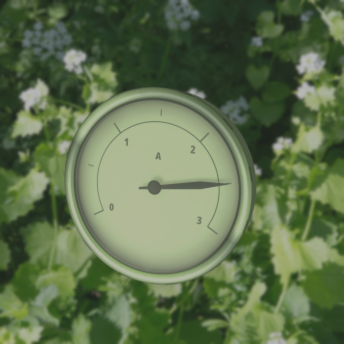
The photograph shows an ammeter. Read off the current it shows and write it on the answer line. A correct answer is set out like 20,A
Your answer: 2.5,A
